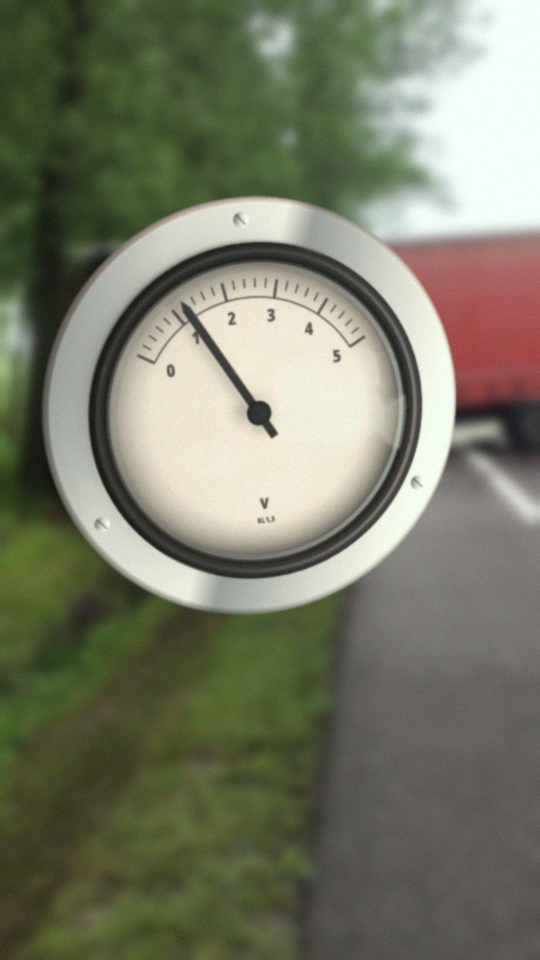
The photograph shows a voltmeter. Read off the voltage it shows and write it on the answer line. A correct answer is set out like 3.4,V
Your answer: 1.2,V
